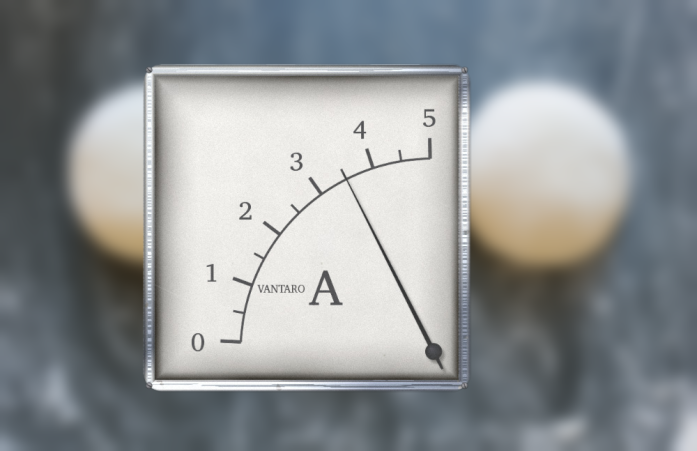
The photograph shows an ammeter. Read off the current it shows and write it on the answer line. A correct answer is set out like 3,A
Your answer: 3.5,A
